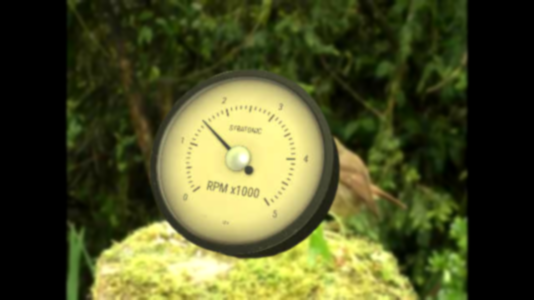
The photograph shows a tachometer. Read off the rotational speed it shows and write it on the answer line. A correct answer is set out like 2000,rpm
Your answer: 1500,rpm
